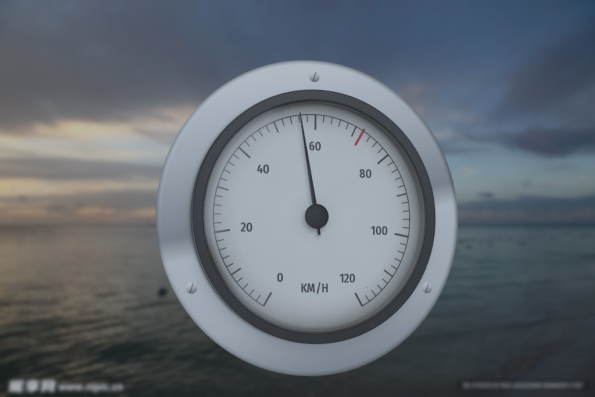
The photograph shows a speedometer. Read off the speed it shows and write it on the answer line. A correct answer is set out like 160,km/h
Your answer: 56,km/h
